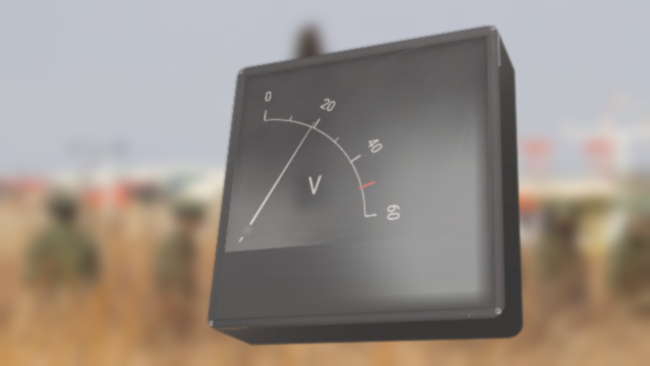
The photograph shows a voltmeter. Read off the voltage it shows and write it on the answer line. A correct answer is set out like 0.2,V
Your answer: 20,V
